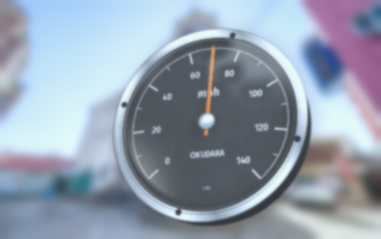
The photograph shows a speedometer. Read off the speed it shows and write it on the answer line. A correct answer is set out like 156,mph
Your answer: 70,mph
